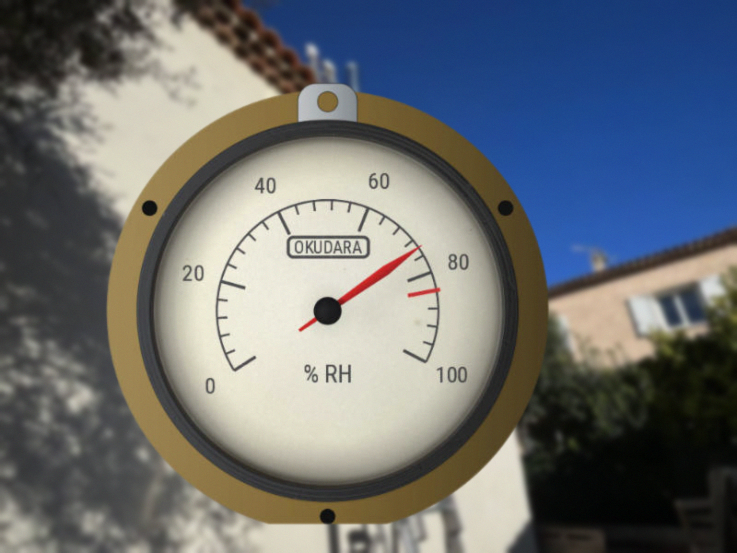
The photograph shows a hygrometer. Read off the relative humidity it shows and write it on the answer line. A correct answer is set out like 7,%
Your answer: 74,%
